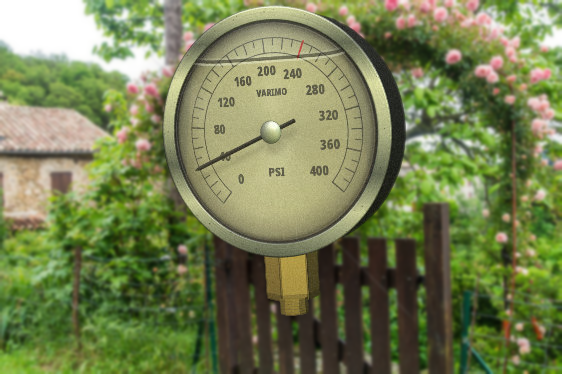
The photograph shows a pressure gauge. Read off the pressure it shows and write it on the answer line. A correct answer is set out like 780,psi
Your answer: 40,psi
